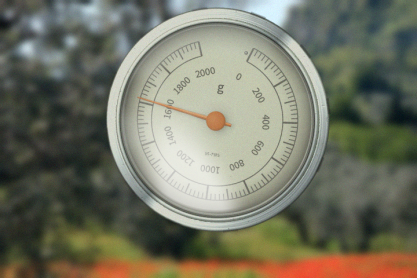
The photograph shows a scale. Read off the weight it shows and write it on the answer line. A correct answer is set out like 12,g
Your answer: 1620,g
